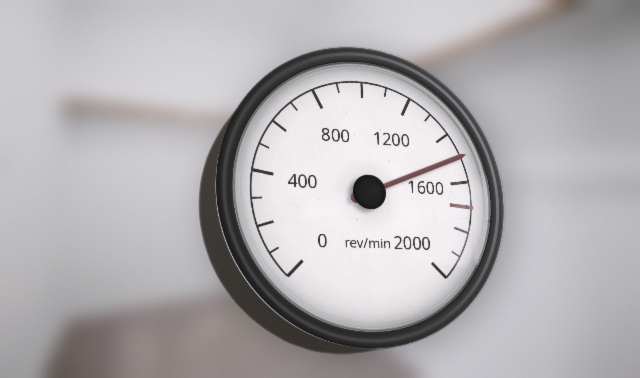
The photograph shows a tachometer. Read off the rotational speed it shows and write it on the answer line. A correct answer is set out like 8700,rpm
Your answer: 1500,rpm
